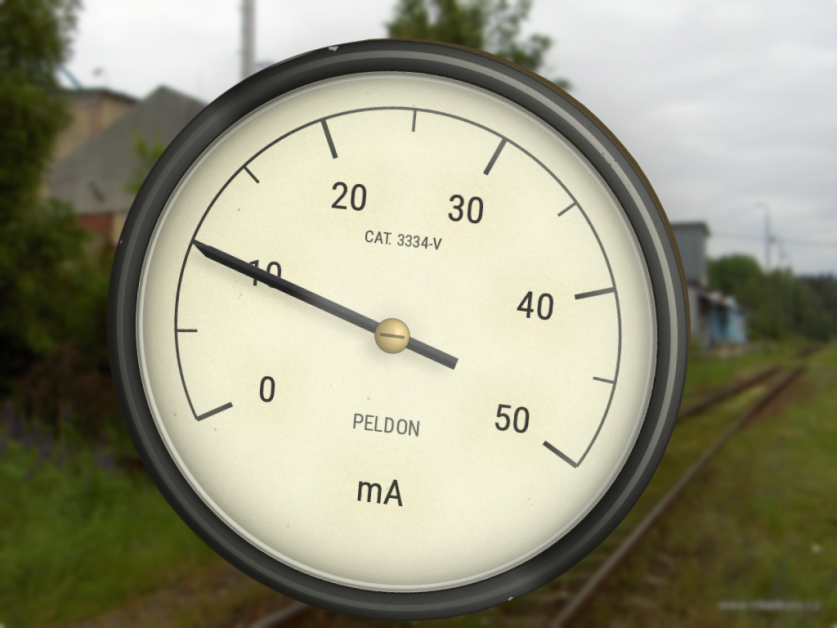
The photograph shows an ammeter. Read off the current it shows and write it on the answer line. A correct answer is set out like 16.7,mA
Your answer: 10,mA
